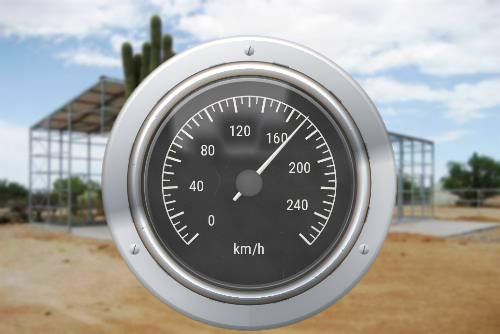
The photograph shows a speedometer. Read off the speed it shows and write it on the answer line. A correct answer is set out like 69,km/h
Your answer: 170,km/h
